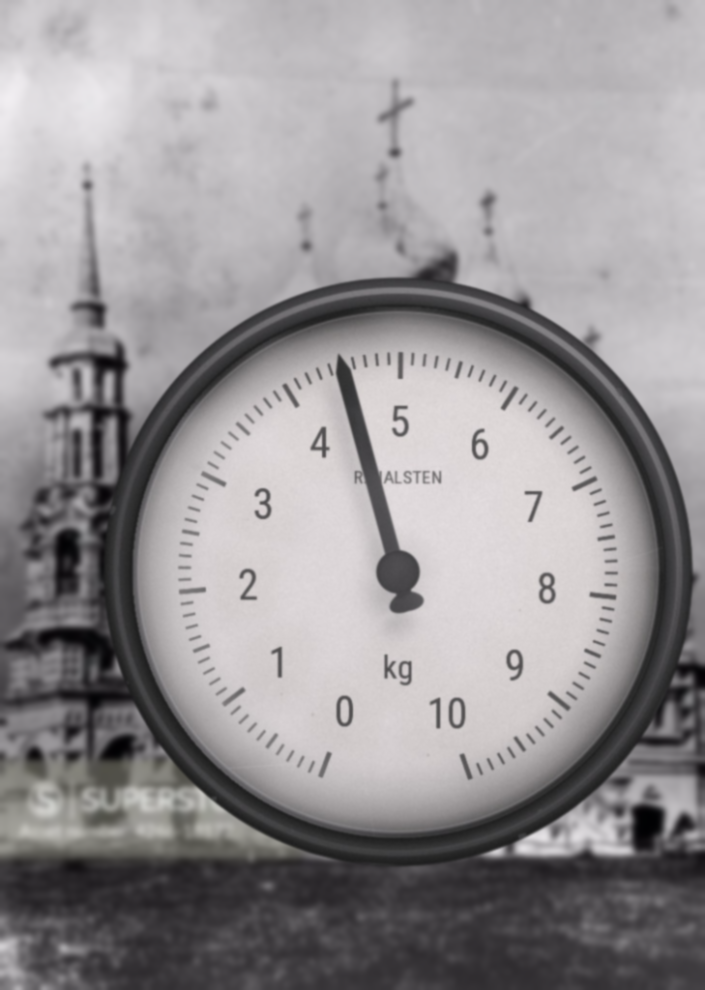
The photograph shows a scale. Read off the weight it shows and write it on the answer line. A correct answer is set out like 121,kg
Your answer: 4.5,kg
